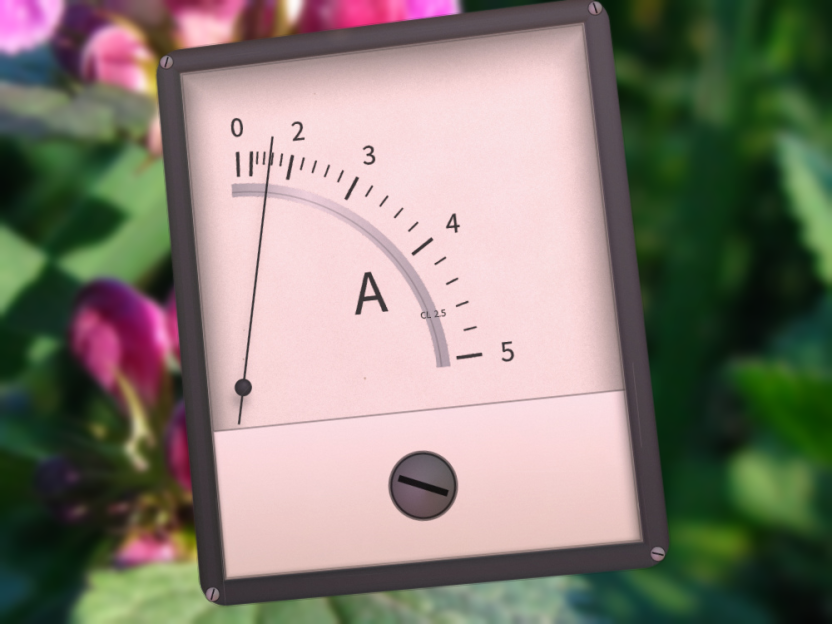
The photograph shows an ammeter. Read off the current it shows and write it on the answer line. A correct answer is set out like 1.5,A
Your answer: 1.6,A
